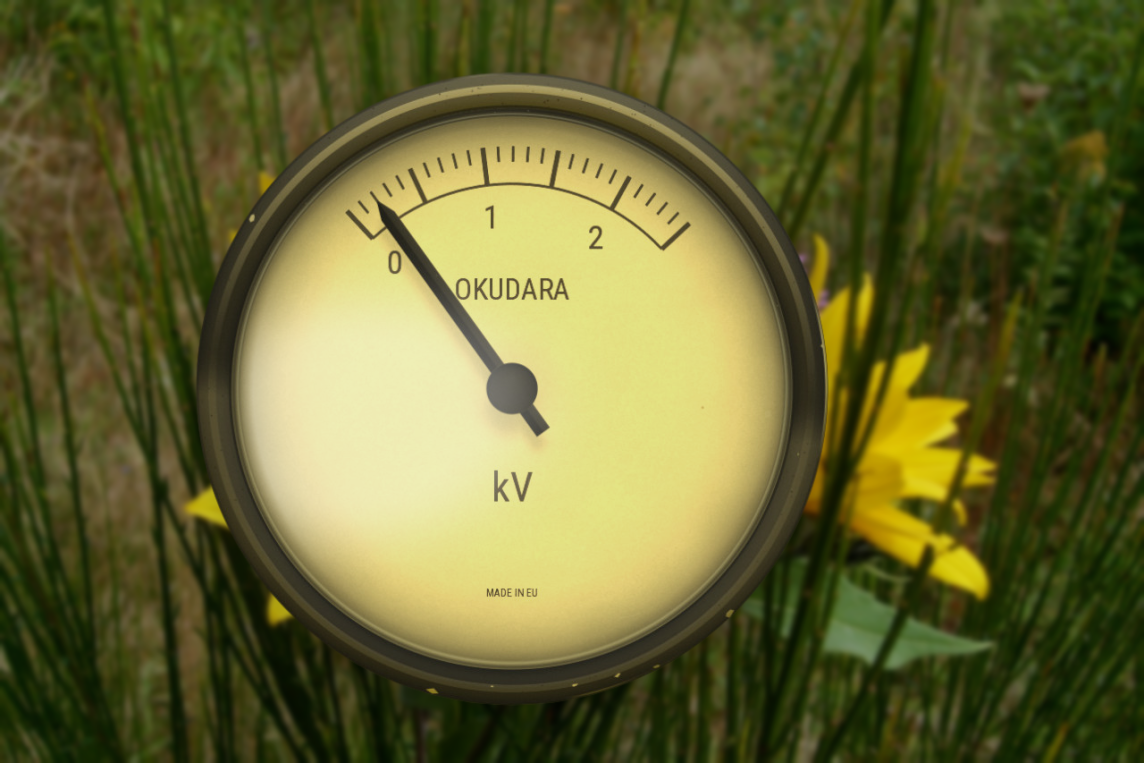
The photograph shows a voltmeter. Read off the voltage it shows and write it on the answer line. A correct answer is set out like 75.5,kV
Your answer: 0.2,kV
